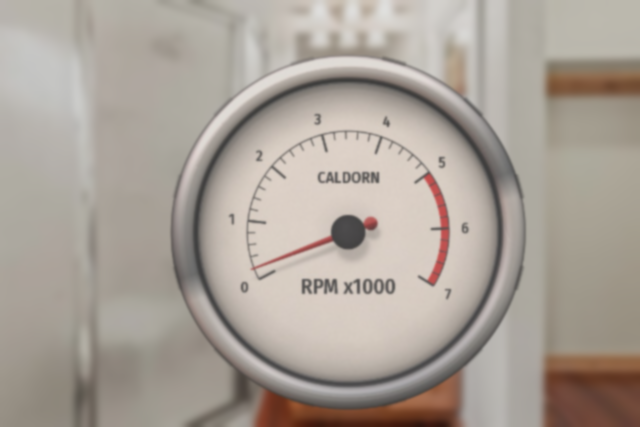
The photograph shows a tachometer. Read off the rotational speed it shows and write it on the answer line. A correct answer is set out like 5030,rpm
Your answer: 200,rpm
